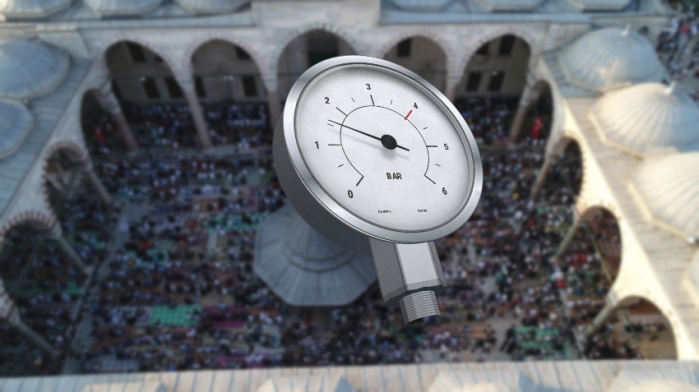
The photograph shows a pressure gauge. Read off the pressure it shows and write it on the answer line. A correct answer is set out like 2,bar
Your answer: 1.5,bar
